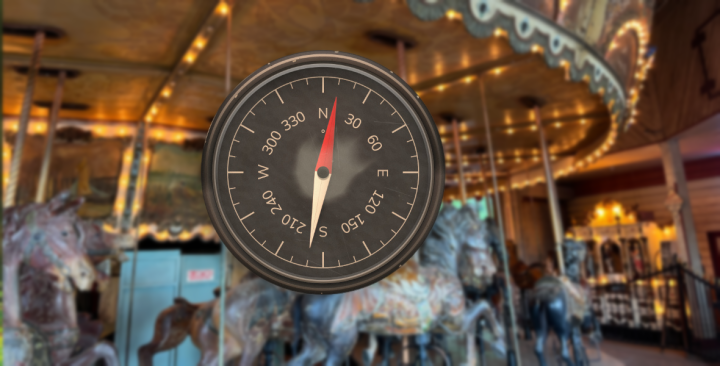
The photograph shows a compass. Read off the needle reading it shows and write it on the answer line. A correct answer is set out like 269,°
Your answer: 10,°
